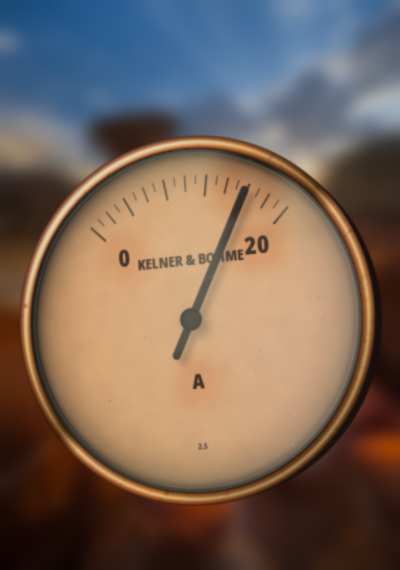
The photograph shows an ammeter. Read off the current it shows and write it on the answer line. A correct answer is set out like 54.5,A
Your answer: 16,A
